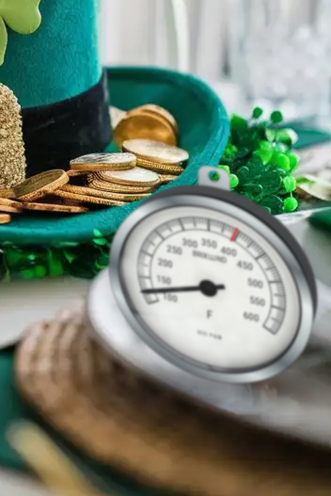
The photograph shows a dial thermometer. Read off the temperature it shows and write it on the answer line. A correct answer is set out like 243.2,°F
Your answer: 125,°F
